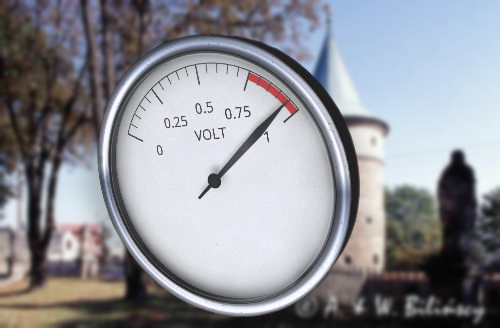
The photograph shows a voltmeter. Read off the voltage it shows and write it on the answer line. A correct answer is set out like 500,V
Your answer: 0.95,V
